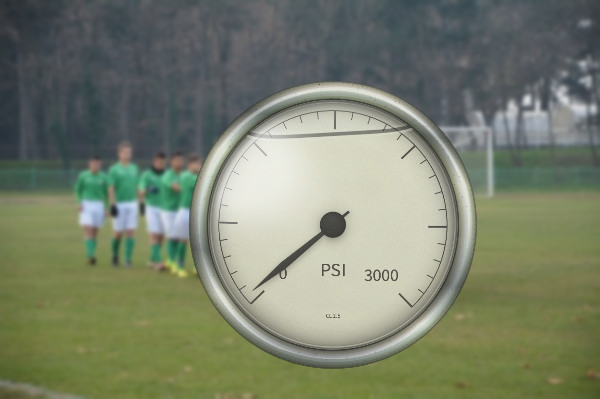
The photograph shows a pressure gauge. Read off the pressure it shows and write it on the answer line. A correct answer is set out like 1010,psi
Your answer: 50,psi
